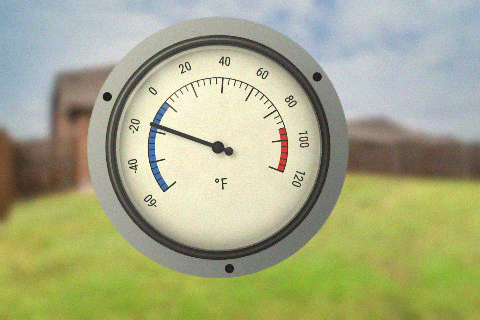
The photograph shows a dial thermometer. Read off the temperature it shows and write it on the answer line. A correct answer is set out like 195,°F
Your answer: -16,°F
